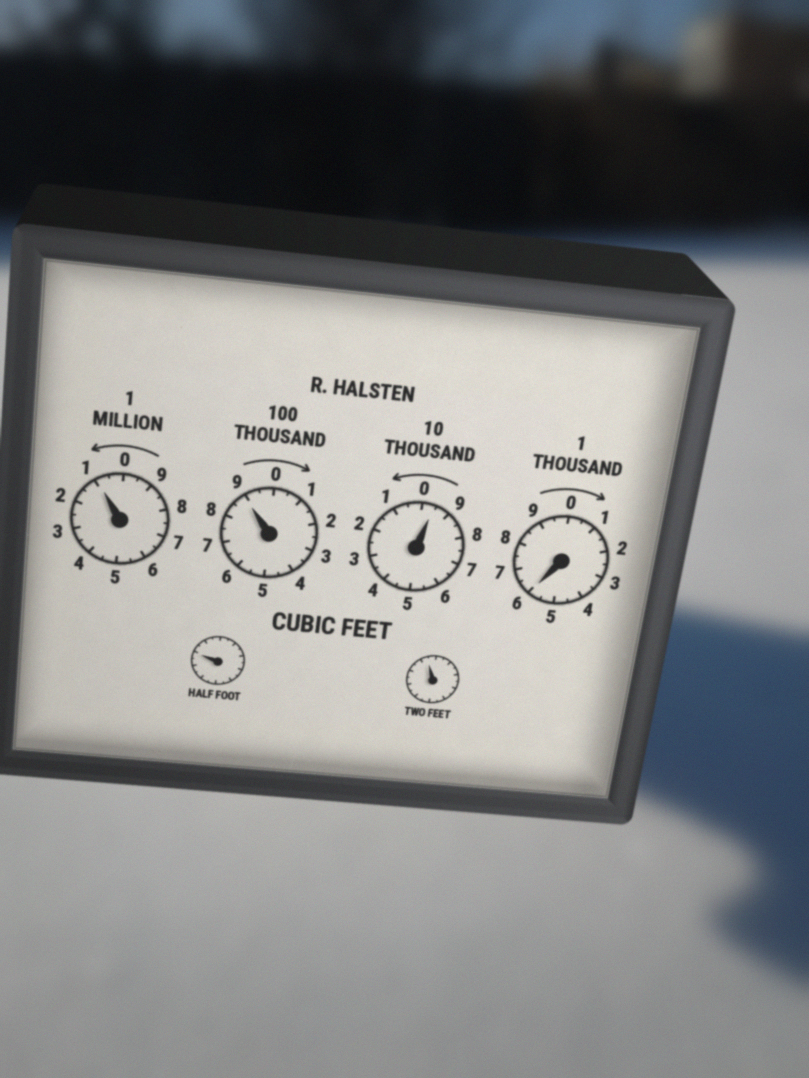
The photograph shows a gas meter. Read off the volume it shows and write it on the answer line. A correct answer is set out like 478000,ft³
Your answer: 89600,ft³
